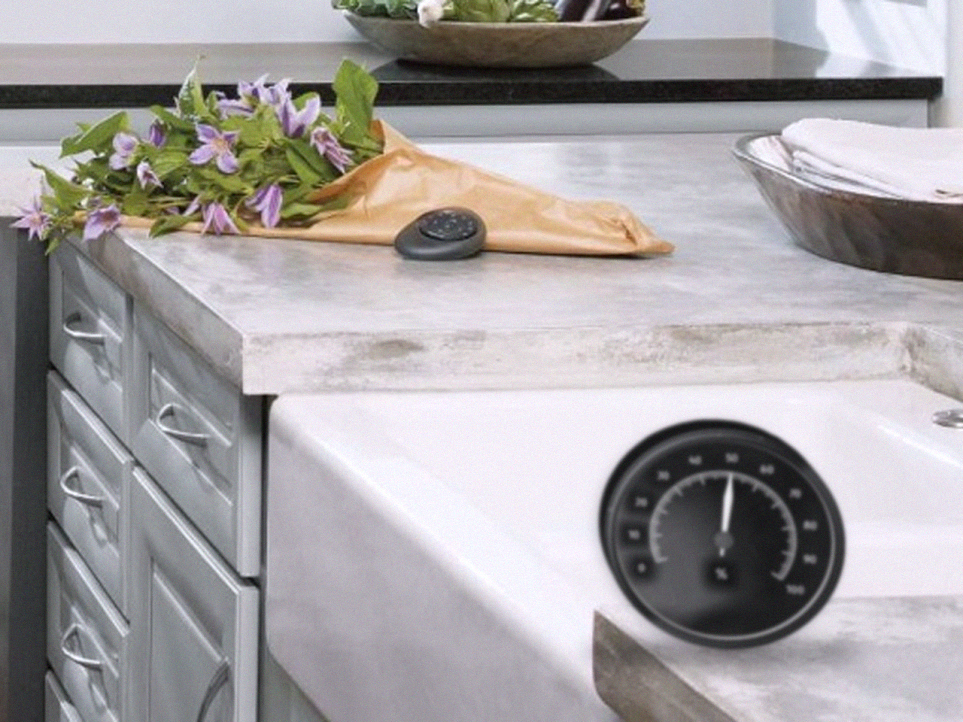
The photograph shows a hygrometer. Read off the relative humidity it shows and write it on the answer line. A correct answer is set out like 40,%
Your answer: 50,%
